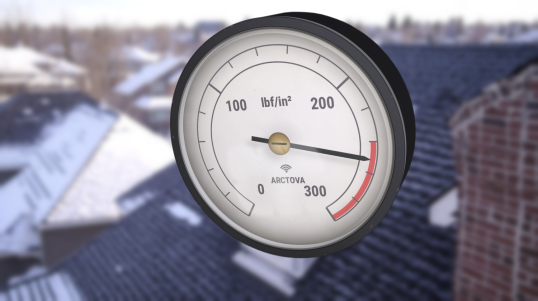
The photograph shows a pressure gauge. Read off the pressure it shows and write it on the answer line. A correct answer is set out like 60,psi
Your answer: 250,psi
